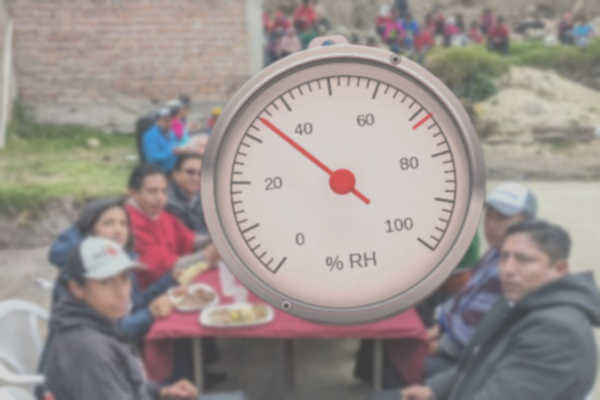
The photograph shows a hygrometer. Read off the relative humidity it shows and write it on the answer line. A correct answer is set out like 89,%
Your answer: 34,%
